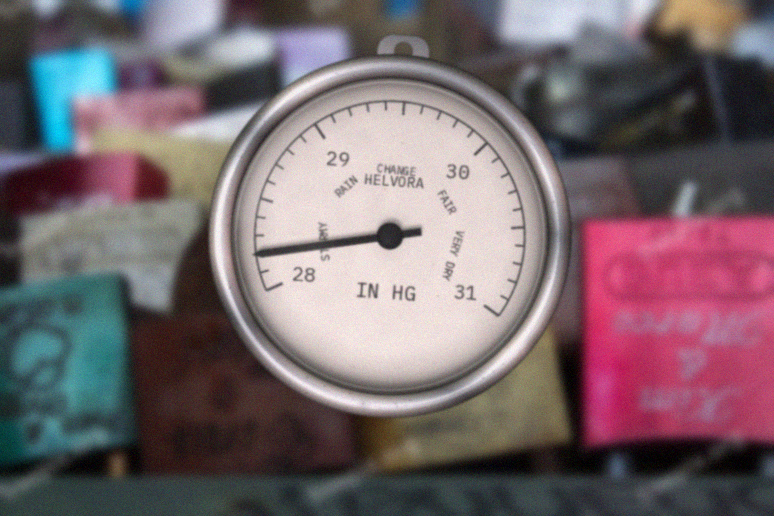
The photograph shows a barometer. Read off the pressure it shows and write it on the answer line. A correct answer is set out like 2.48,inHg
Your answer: 28.2,inHg
